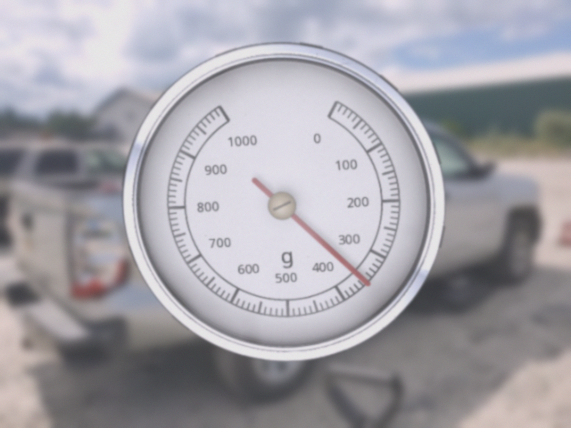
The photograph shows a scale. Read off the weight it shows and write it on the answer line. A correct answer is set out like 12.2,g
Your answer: 350,g
